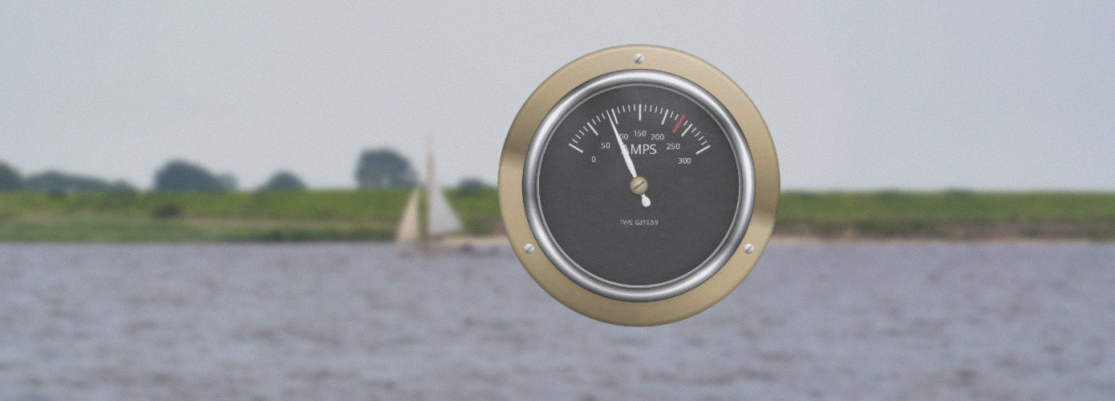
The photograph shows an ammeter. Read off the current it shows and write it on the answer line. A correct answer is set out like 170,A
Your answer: 90,A
